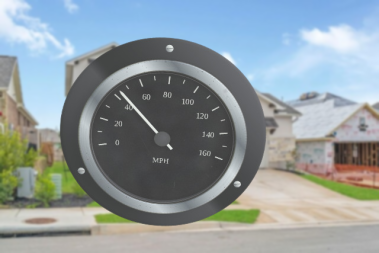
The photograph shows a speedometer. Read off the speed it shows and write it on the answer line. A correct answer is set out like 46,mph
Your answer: 45,mph
